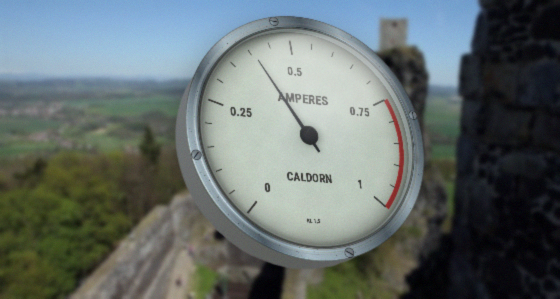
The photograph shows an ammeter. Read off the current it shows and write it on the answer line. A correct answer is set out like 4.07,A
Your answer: 0.4,A
